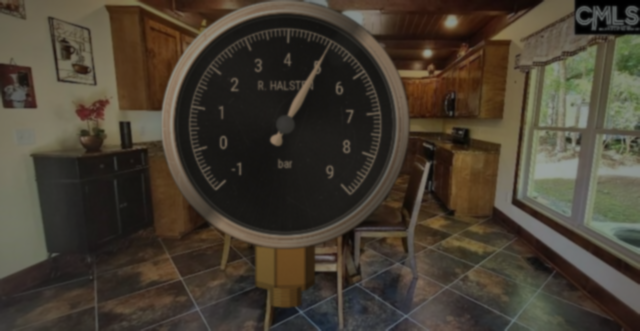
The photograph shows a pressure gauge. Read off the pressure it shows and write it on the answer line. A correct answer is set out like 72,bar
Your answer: 5,bar
